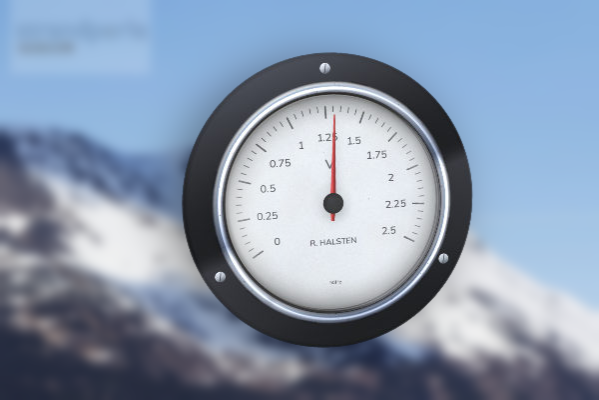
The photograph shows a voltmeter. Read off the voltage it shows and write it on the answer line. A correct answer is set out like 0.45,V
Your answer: 1.3,V
